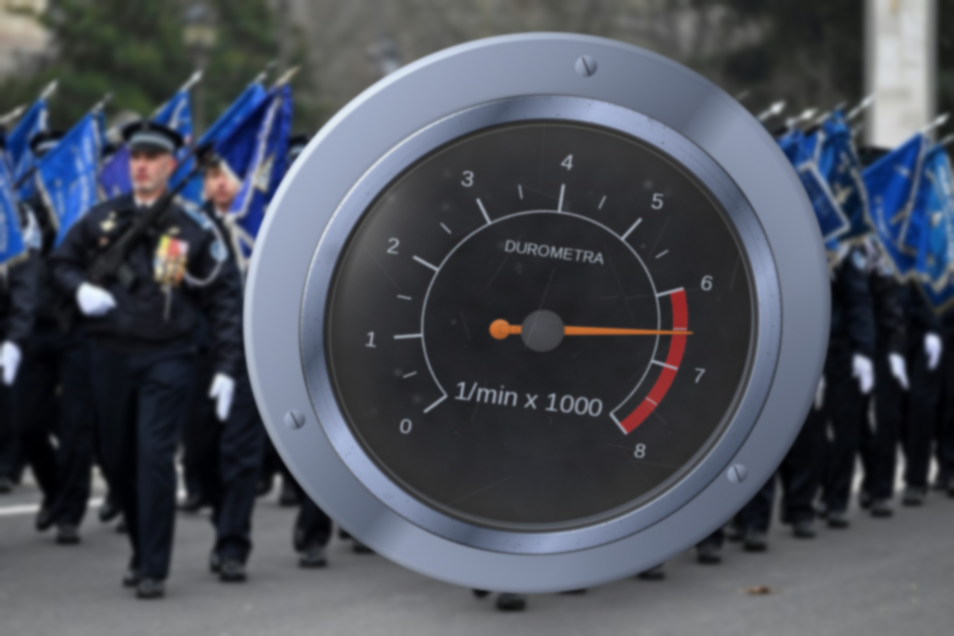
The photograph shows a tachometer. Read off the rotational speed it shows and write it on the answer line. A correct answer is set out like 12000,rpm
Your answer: 6500,rpm
